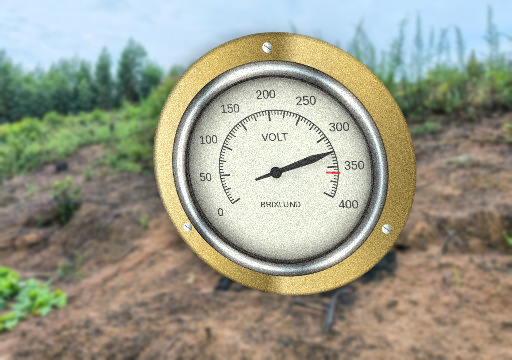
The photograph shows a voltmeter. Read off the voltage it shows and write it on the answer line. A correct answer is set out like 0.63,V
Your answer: 325,V
